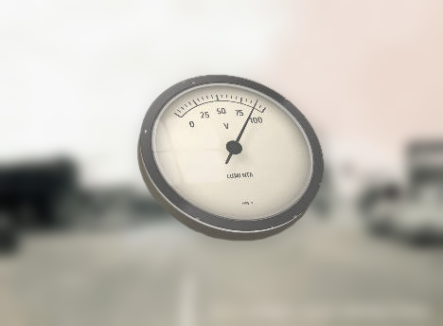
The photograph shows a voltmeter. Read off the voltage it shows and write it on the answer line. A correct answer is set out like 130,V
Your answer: 90,V
